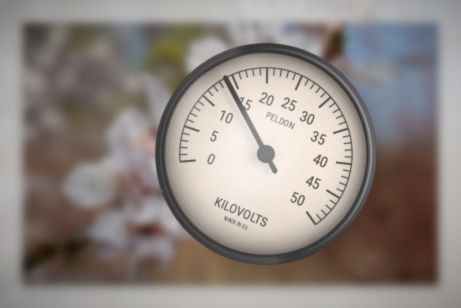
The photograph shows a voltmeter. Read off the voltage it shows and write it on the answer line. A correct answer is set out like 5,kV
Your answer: 14,kV
